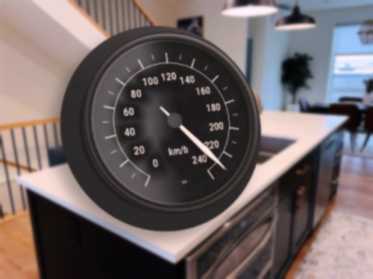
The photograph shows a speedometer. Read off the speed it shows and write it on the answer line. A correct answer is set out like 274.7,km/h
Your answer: 230,km/h
